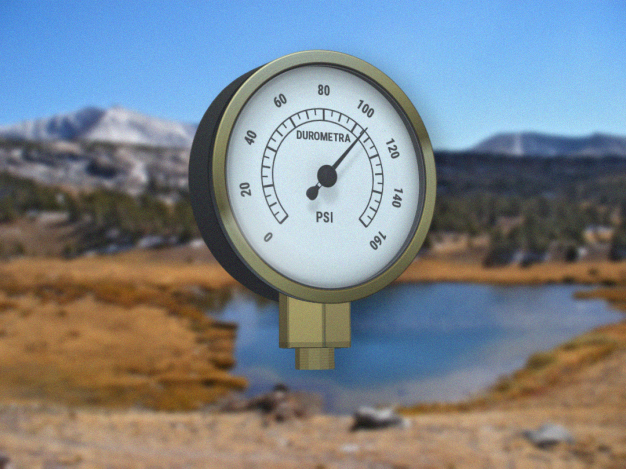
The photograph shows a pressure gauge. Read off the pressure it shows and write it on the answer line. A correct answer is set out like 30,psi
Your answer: 105,psi
